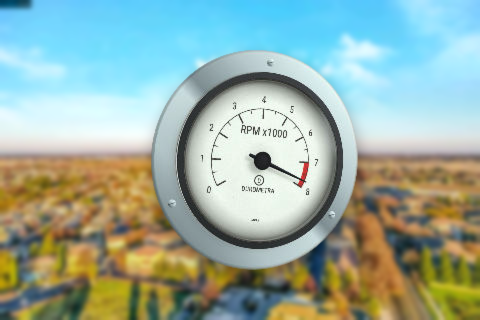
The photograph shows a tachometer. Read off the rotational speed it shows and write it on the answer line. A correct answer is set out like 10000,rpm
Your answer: 7750,rpm
